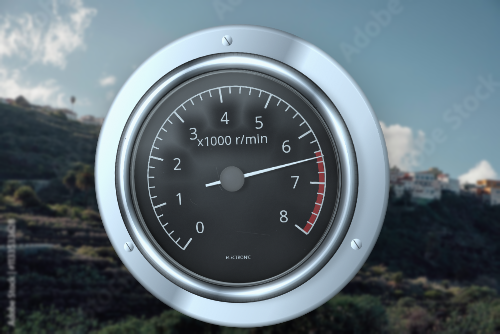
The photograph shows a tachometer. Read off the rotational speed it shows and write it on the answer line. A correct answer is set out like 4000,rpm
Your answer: 6500,rpm
